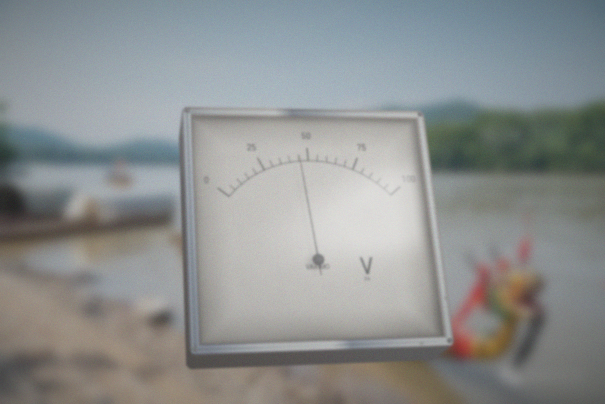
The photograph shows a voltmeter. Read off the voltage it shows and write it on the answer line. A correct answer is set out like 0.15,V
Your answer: 45,V
